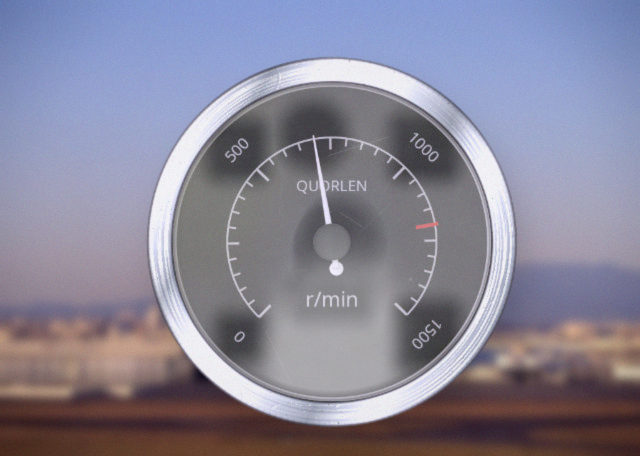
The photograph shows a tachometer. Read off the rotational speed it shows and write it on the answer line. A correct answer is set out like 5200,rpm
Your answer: 700,rpm
